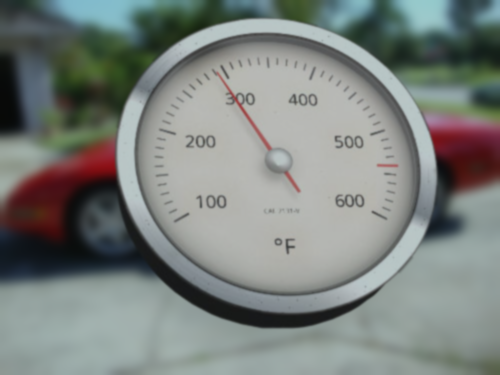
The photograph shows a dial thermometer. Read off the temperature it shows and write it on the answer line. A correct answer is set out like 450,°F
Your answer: 290,°F
